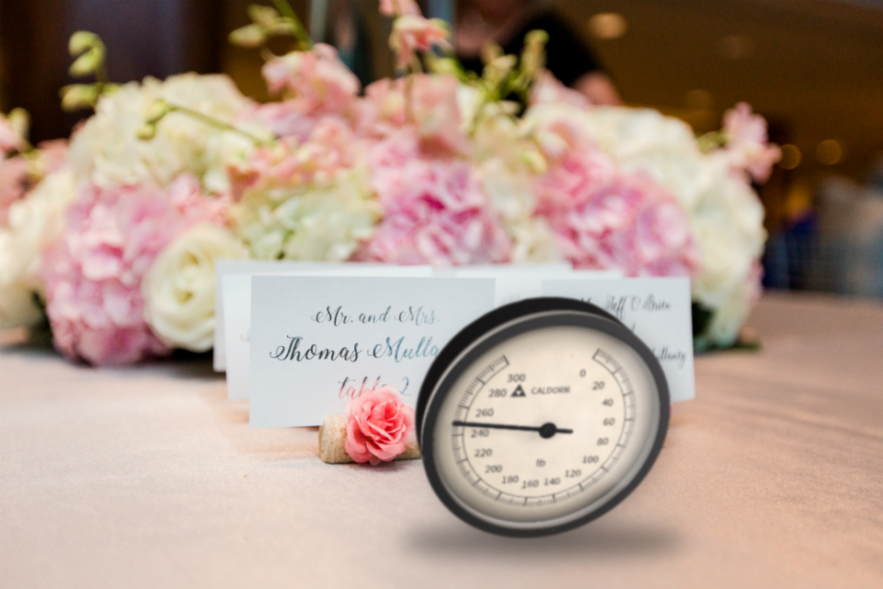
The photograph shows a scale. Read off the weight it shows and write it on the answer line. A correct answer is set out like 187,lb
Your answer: 250,lb
